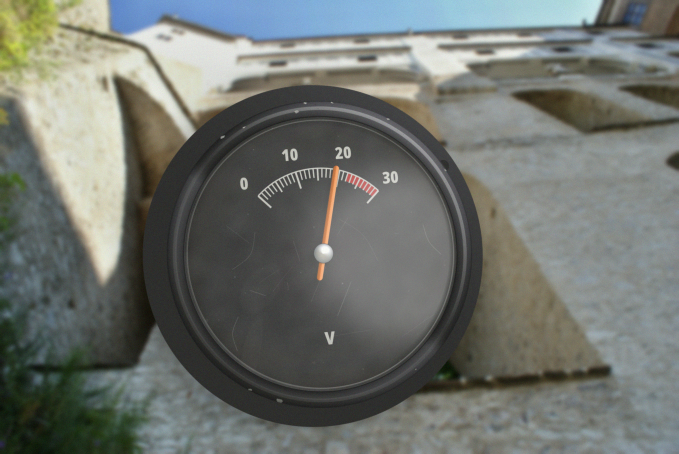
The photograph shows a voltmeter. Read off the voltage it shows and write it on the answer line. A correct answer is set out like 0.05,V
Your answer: 19,V
